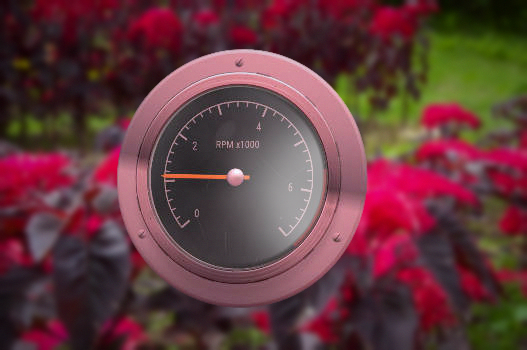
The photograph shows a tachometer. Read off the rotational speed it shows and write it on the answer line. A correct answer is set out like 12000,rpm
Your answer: 1100,rpm
